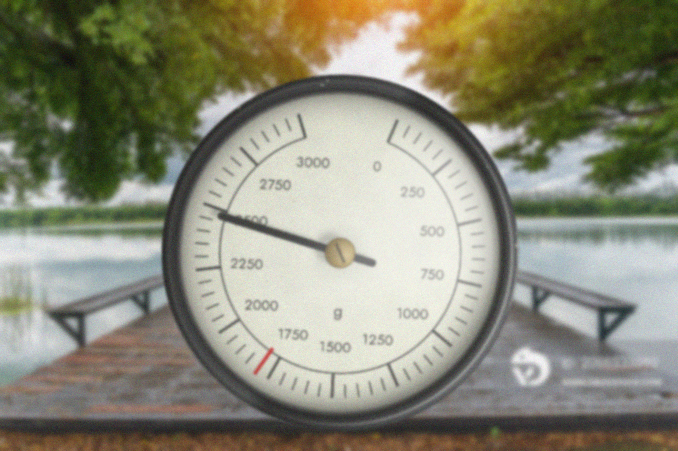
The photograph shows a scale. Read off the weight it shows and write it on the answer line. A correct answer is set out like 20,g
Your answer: 2475,g
